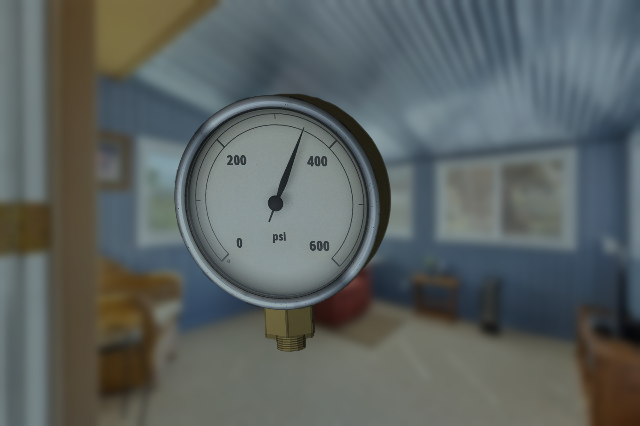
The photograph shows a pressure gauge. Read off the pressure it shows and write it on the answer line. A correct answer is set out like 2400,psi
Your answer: 350,psi
